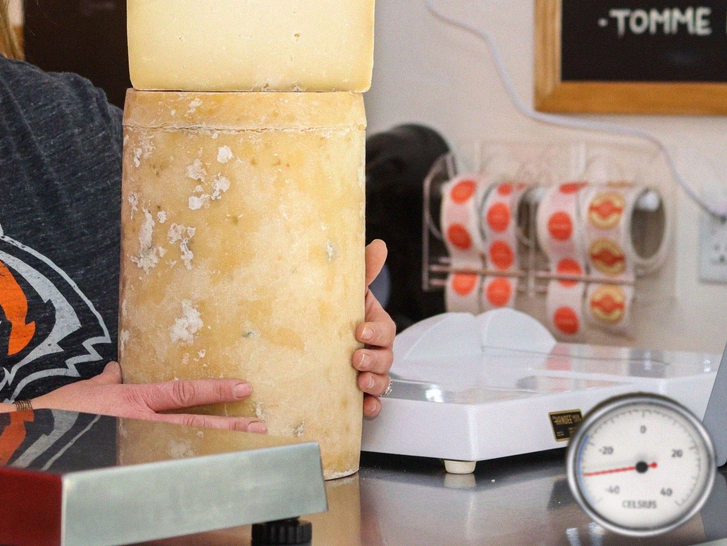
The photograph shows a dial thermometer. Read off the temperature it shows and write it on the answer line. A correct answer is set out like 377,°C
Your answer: -30,°C
